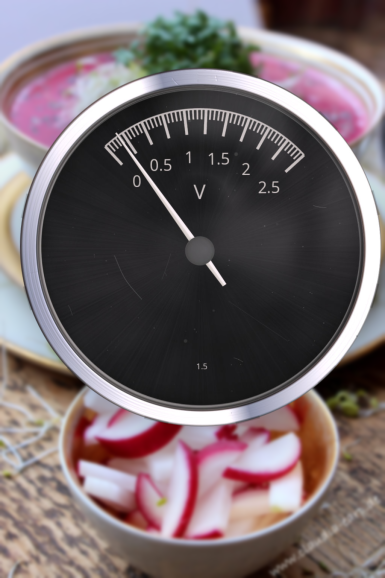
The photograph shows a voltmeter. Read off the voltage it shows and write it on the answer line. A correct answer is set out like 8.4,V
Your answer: 0.2,V
